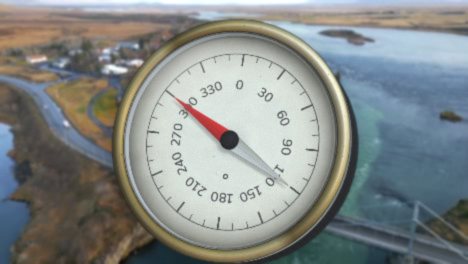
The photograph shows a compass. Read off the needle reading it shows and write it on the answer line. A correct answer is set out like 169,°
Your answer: 300,°
